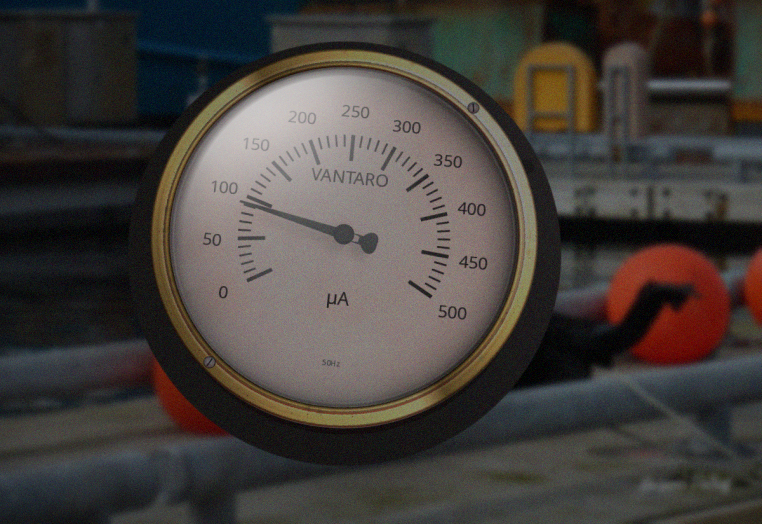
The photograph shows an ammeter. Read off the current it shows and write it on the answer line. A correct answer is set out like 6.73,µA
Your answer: 90,µA
